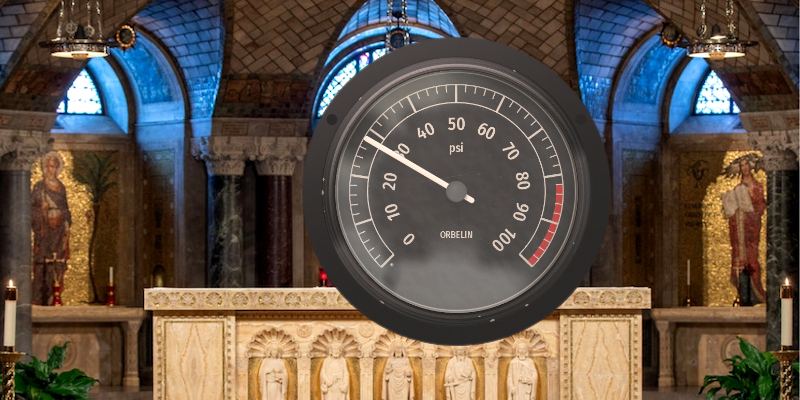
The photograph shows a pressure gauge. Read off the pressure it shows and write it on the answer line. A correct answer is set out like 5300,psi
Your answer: 28,psi
